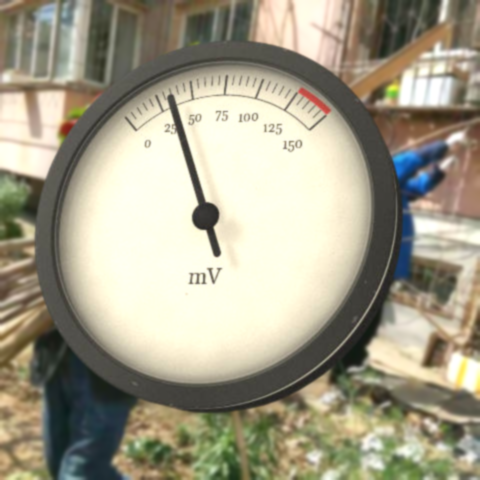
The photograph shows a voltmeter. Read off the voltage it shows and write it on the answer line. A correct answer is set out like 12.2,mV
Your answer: 35,mV
